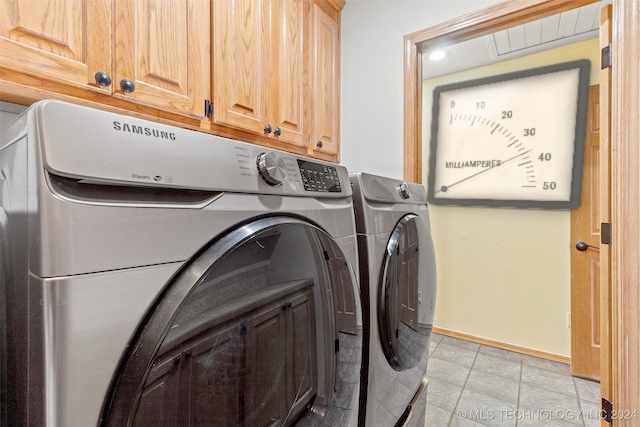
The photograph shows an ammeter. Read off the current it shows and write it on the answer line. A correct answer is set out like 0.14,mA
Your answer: 36,mA
